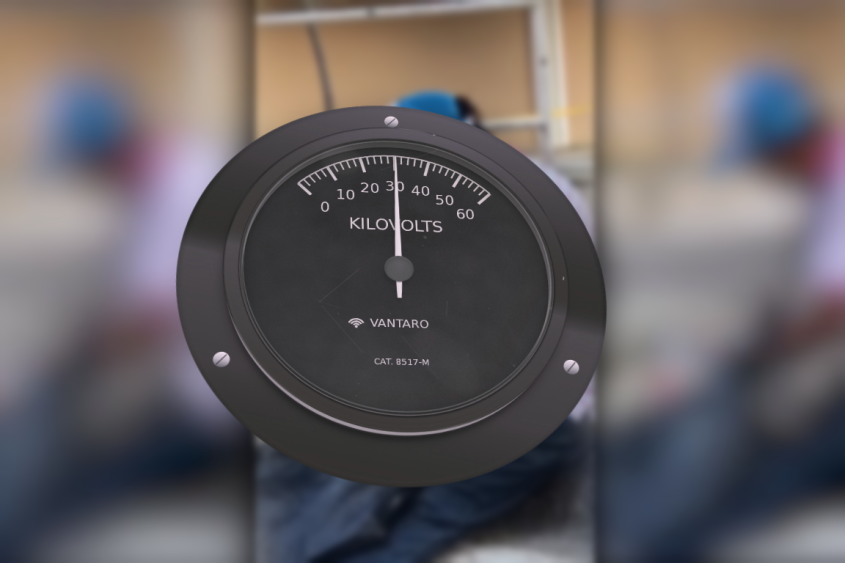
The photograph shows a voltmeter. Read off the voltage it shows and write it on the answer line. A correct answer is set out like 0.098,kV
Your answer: 30,kV
